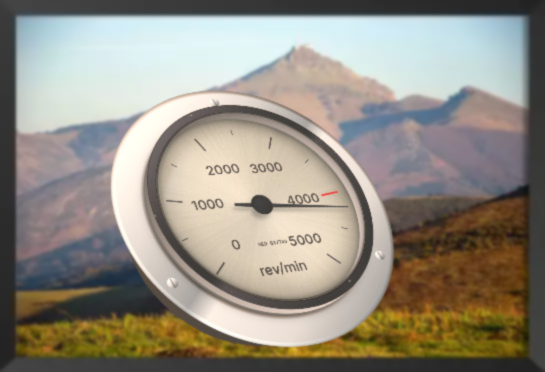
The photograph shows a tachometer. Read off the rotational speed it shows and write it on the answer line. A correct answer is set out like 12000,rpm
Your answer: 4250,rpm
